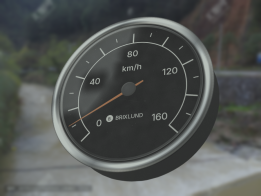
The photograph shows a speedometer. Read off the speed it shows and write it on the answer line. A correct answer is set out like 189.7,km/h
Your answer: 10,km/h
